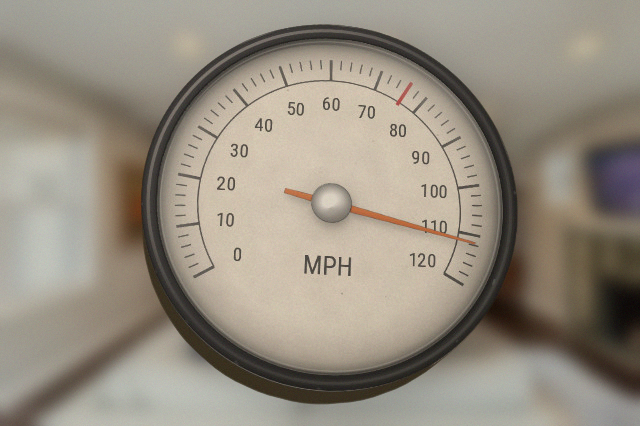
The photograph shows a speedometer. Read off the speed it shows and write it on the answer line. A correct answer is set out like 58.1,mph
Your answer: 112,mph
